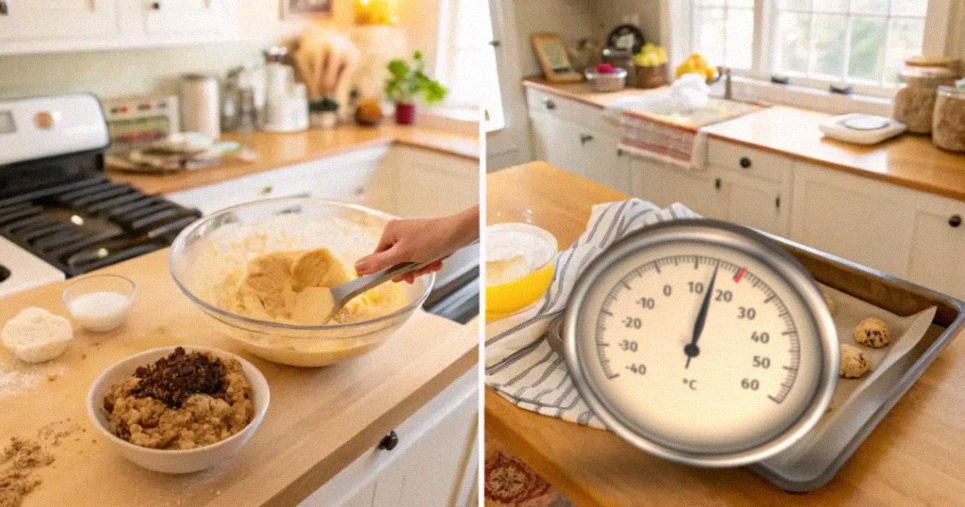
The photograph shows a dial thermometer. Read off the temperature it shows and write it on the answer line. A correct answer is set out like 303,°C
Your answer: 15,°C
